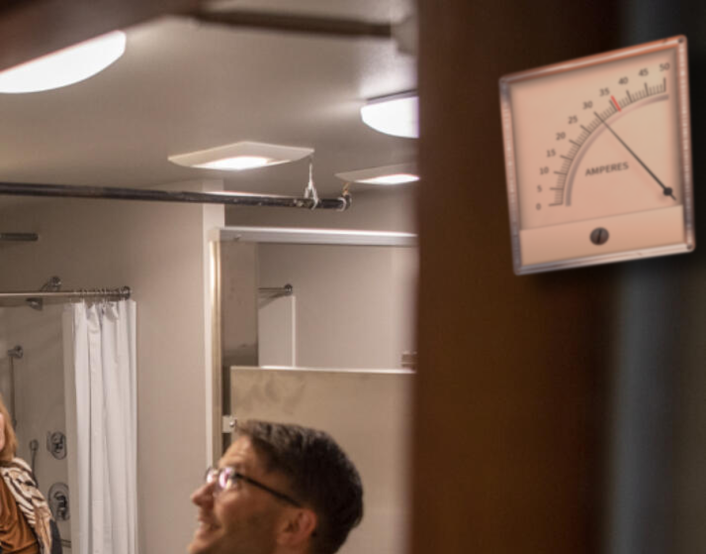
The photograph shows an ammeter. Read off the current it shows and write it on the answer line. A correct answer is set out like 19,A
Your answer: 30,A
